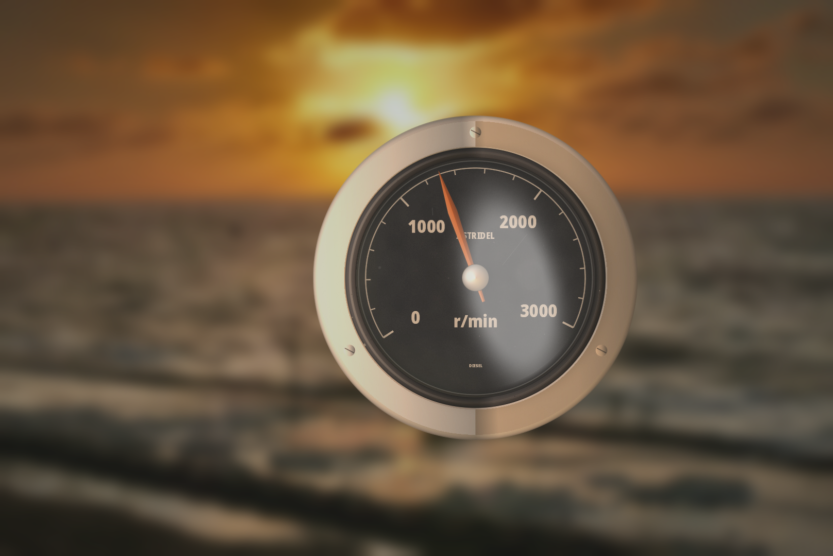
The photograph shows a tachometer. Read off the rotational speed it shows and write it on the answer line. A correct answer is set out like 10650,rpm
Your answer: 1300,rpm
